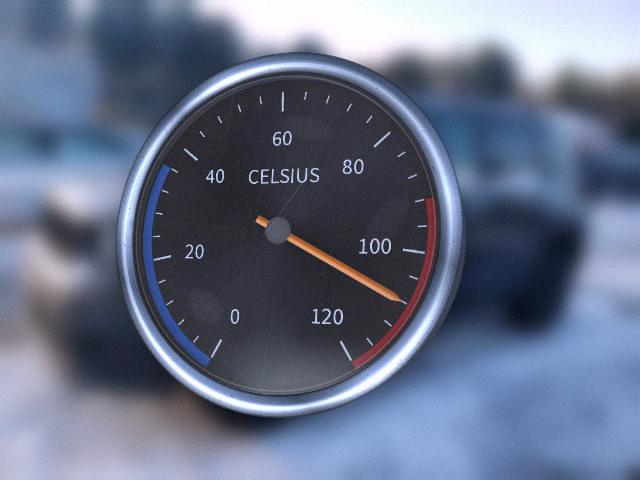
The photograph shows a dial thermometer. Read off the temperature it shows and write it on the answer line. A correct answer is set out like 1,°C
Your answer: 108,°C
